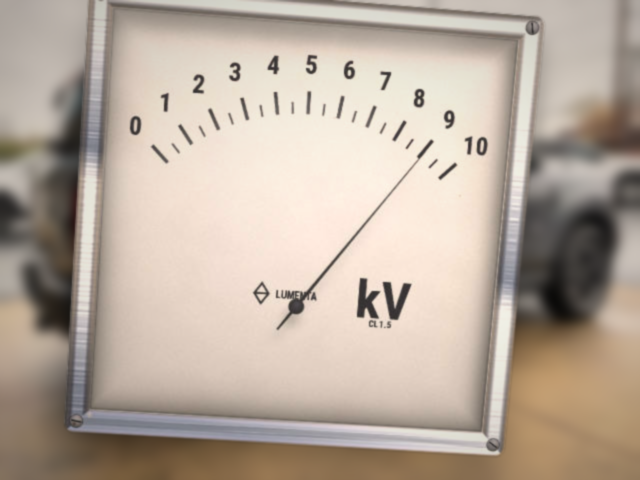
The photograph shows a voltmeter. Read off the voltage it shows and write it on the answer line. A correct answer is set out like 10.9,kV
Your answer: 9,kV
